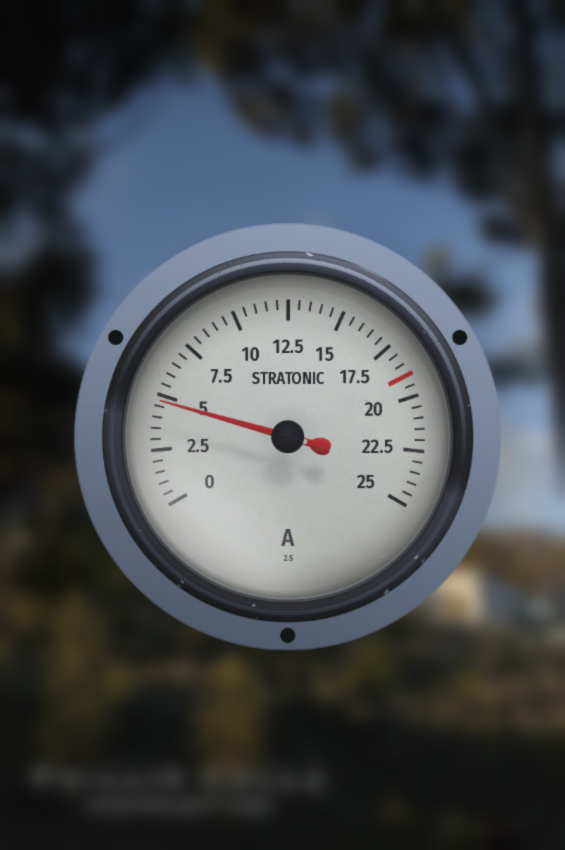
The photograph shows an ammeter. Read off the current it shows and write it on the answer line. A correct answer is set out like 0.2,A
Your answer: 4.75,A
